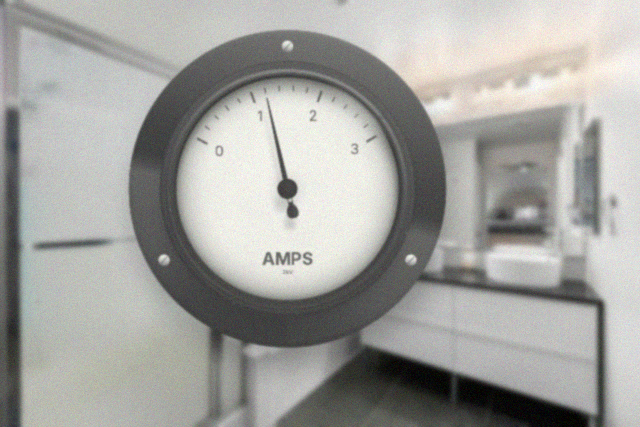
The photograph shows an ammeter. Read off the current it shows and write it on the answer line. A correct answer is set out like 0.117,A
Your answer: 1.2,A
